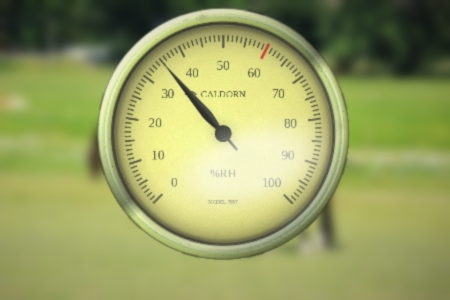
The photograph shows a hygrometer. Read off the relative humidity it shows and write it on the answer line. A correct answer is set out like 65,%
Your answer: 35,%
